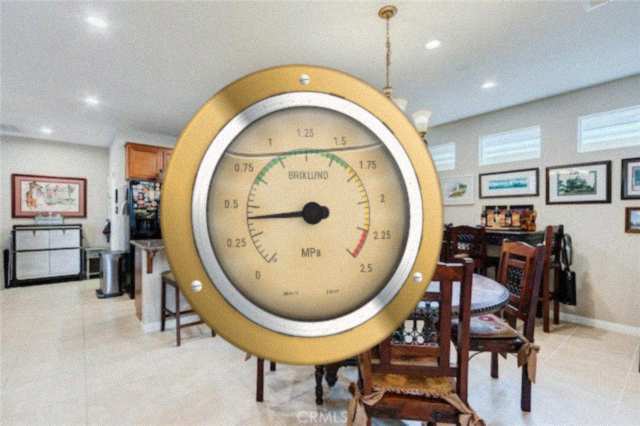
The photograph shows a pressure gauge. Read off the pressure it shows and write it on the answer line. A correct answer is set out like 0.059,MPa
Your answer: 0.4,MPa
